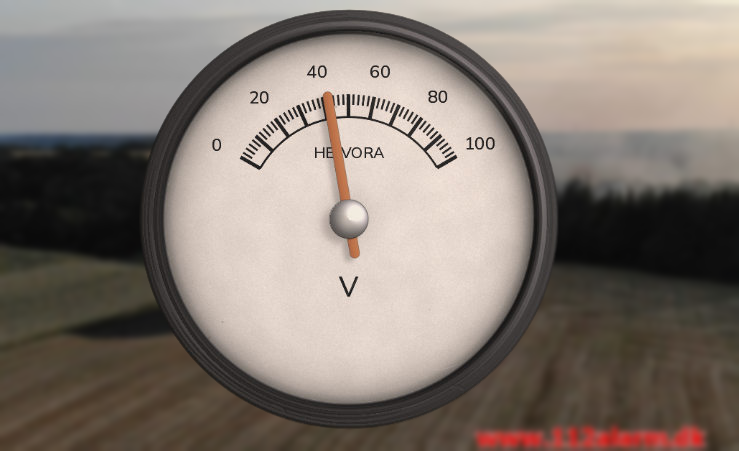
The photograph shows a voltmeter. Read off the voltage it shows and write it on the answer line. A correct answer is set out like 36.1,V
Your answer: 42,V
